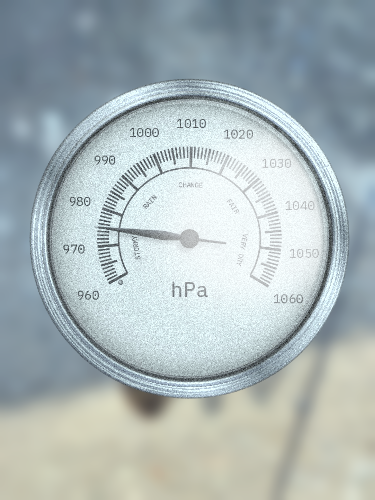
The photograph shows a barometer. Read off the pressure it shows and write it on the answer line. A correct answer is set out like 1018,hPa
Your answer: 975,hPa
